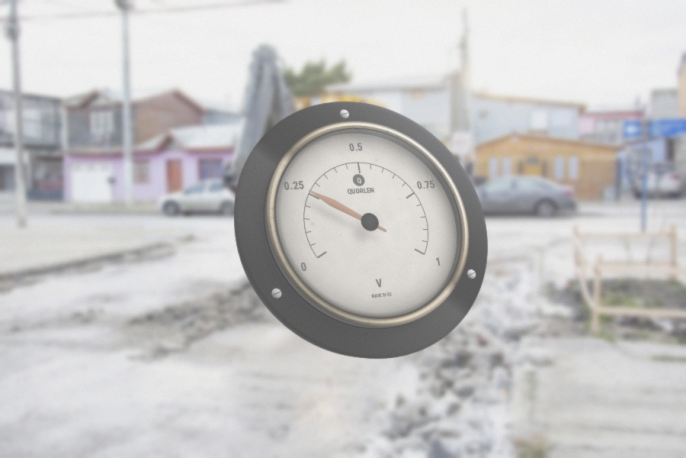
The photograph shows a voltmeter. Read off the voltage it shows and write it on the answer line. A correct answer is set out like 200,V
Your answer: 0.25,V
